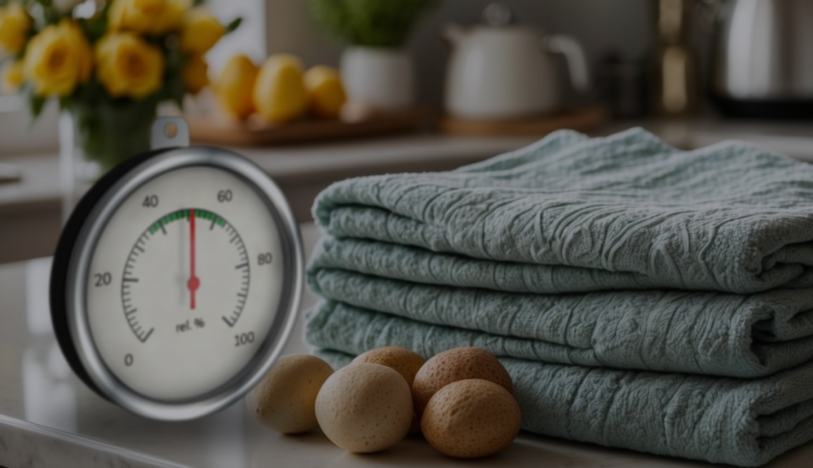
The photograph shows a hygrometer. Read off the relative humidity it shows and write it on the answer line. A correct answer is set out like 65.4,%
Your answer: 50,%
